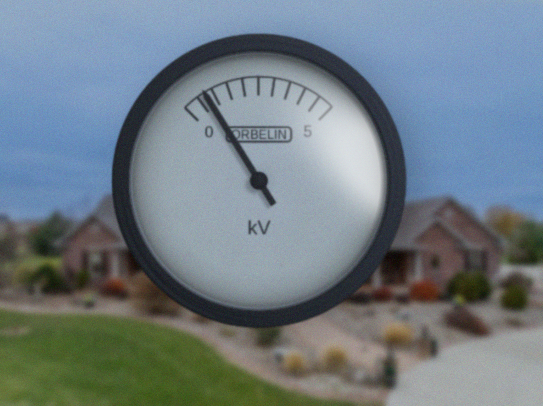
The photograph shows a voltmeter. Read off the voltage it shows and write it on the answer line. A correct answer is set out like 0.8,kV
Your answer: 0.75,kV
